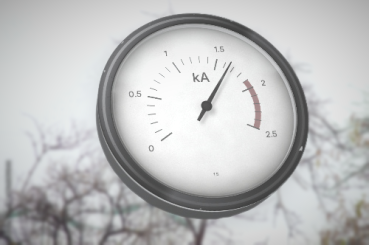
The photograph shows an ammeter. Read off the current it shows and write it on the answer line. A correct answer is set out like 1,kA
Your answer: 1.65,kA
